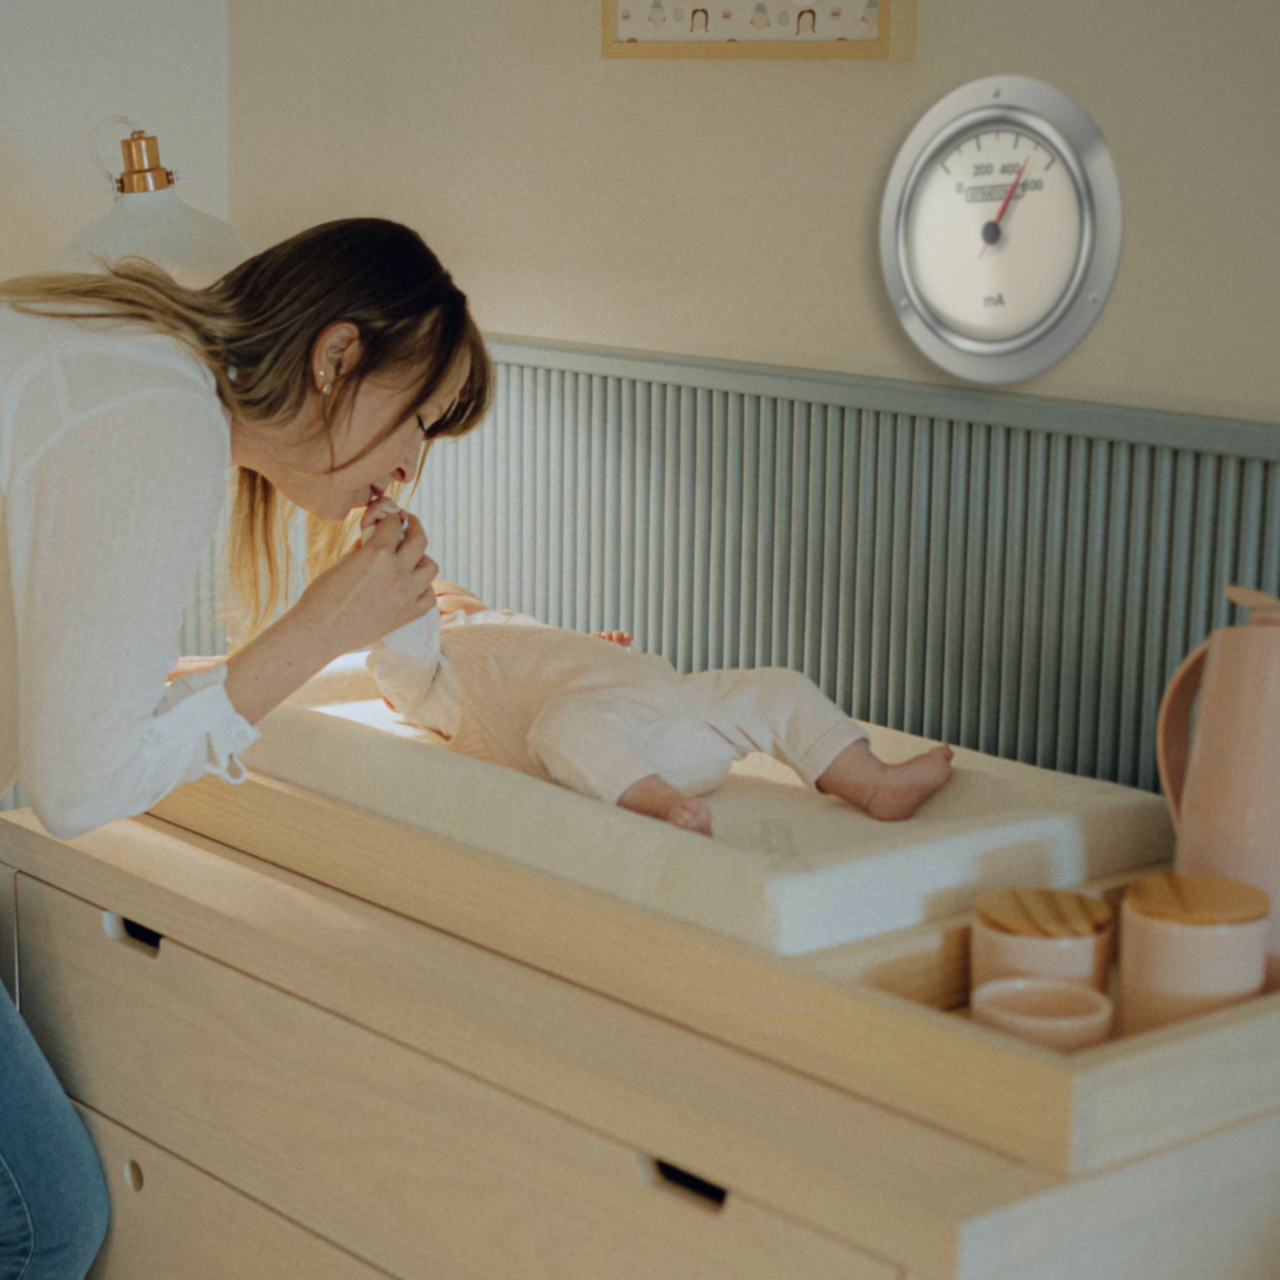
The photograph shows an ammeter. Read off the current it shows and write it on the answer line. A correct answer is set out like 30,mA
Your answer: 500,mA
